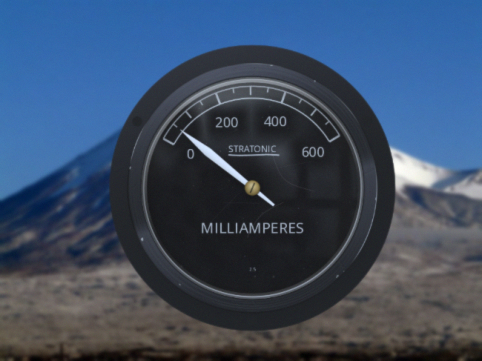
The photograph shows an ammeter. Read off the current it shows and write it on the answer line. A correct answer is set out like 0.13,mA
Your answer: 50,mA
